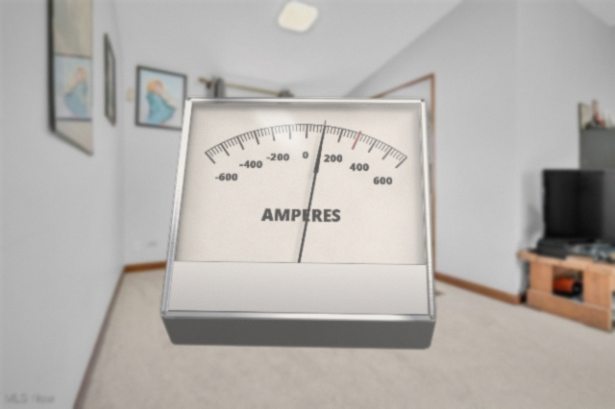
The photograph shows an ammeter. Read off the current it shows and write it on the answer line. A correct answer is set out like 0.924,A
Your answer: 100,A
